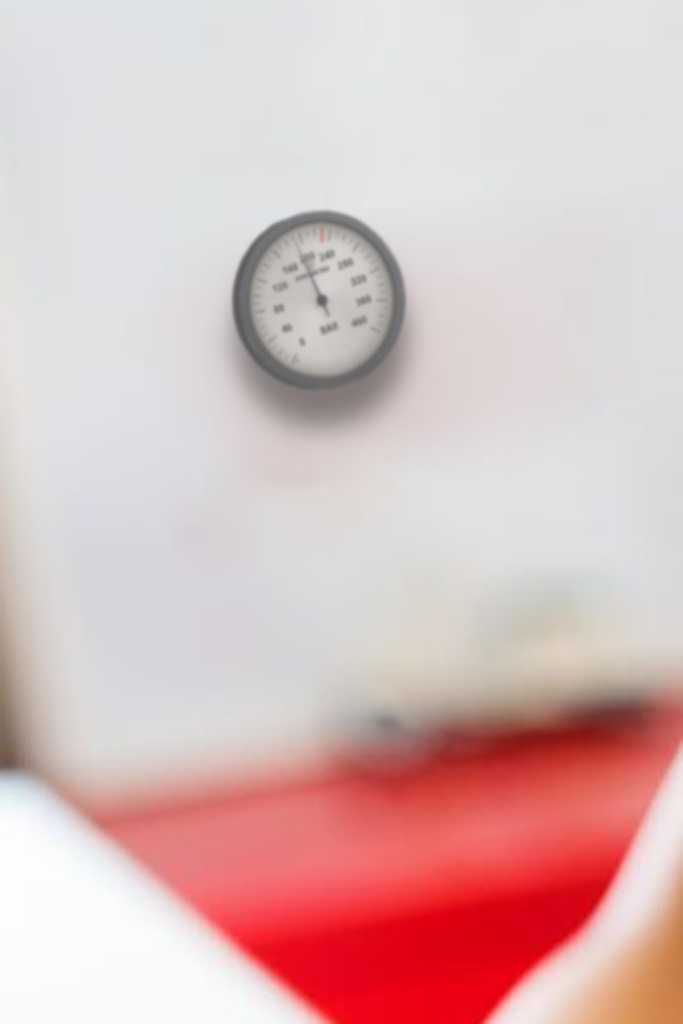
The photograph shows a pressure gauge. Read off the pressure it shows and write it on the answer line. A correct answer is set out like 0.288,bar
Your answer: 190,bar
